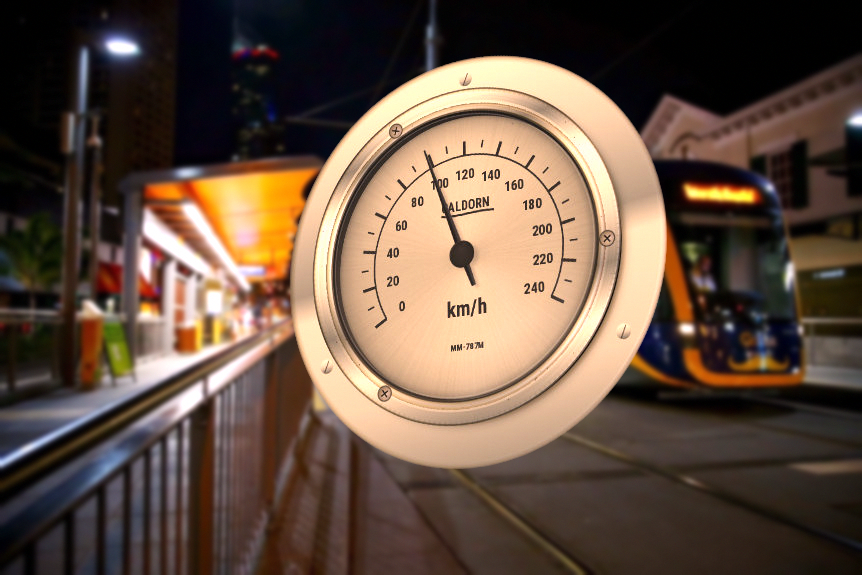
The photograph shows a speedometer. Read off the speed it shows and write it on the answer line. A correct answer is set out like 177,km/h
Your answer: 100,km/h
